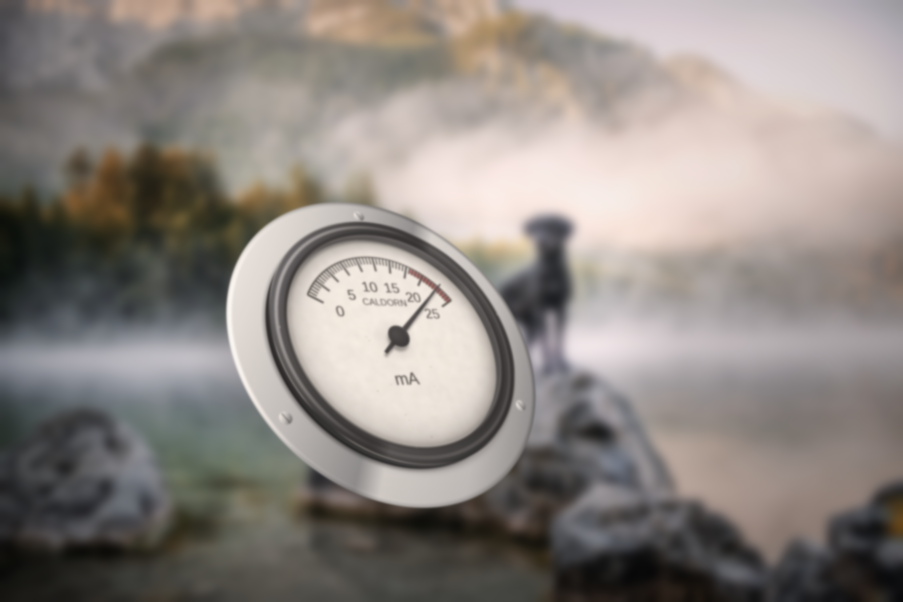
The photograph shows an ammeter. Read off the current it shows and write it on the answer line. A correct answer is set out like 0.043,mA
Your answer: 22.5,mA
